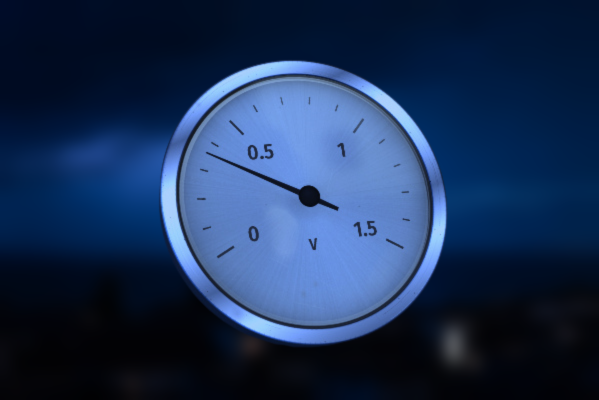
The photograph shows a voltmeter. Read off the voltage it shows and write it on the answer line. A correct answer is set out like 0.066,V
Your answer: 0.35,V
